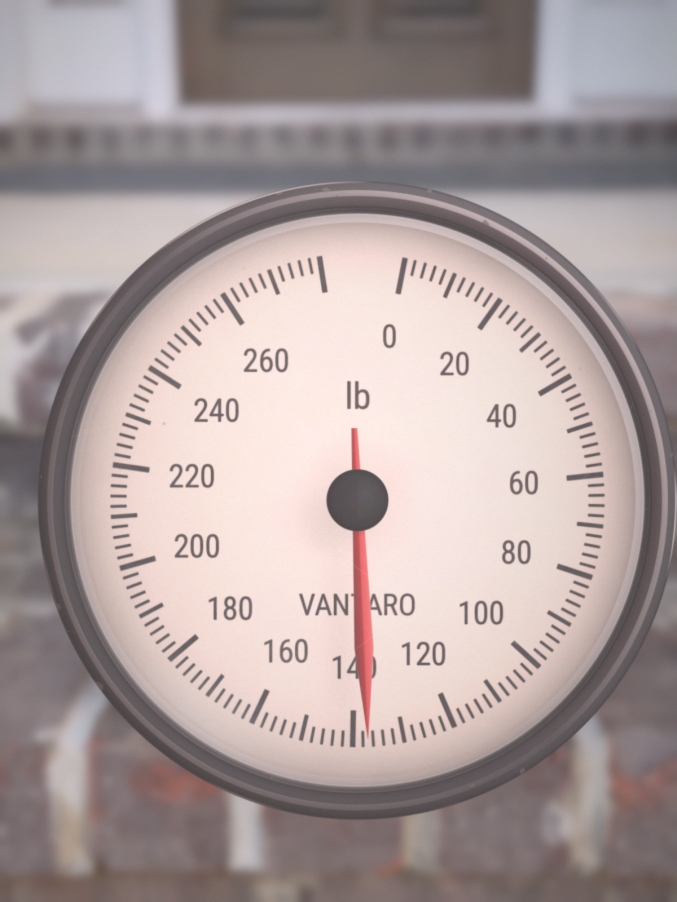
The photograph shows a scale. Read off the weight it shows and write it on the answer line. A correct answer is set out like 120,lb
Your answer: 137,lb
